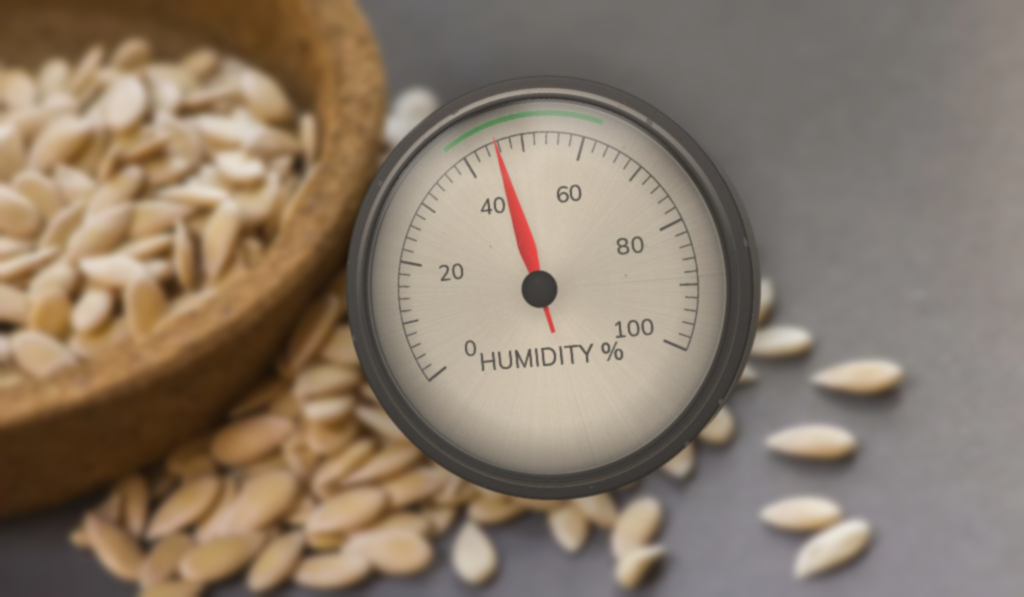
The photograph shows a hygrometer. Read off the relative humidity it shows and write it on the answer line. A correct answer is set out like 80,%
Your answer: 46,%
